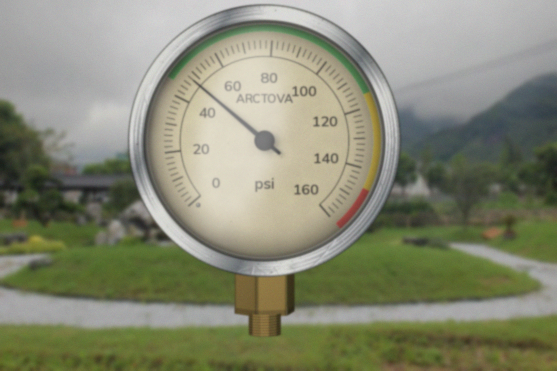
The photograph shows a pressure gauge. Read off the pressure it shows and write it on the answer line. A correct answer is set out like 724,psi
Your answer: 48,psi
